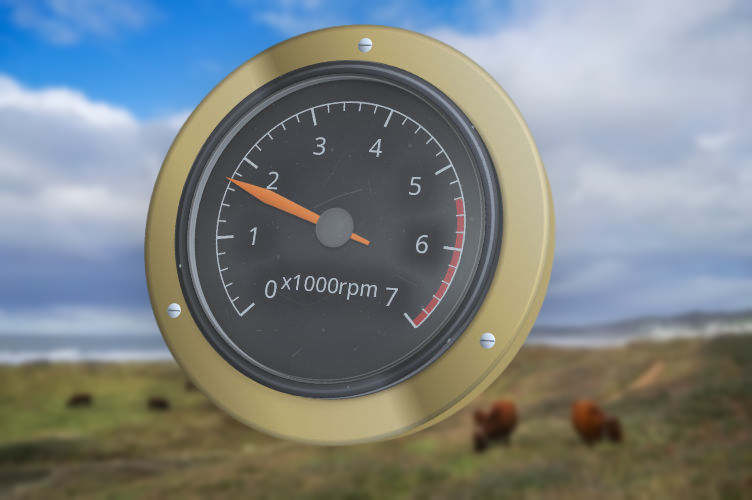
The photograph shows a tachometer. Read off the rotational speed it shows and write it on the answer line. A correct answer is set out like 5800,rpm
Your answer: 1700,rpm
